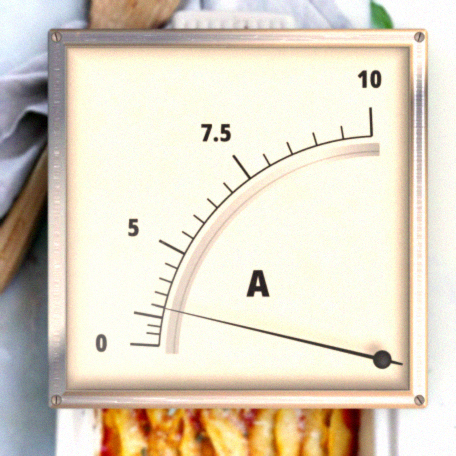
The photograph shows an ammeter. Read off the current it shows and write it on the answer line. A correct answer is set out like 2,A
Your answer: 3,A
